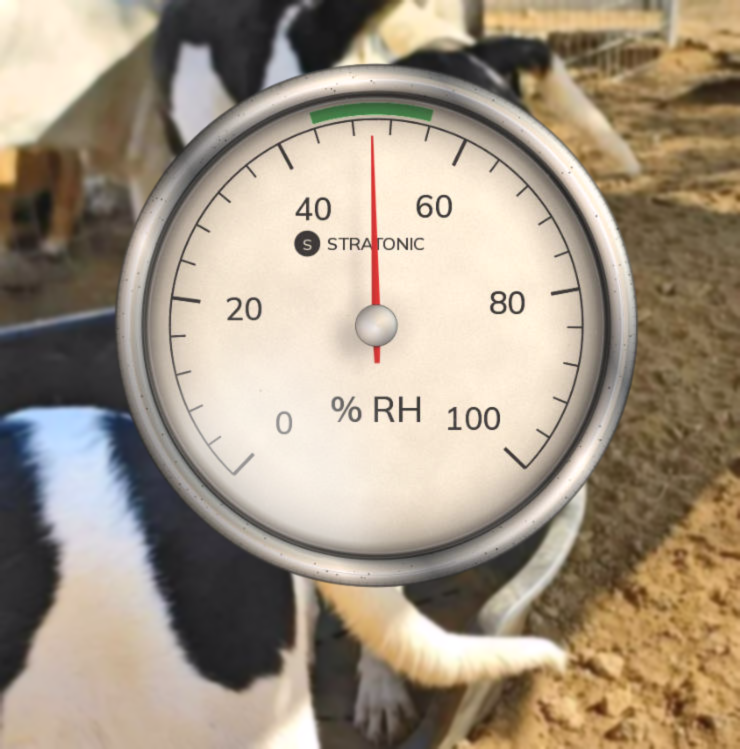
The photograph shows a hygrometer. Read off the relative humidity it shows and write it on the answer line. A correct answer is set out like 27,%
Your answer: 50,%
